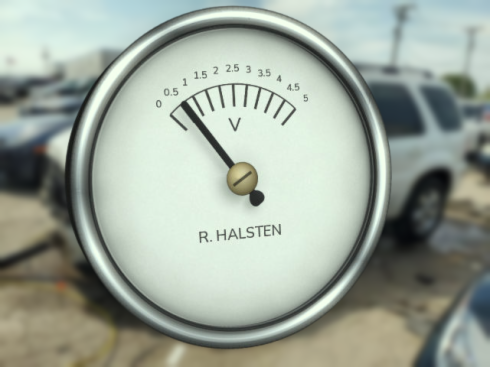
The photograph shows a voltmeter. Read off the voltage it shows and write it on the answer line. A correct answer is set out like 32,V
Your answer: 0.5,V
